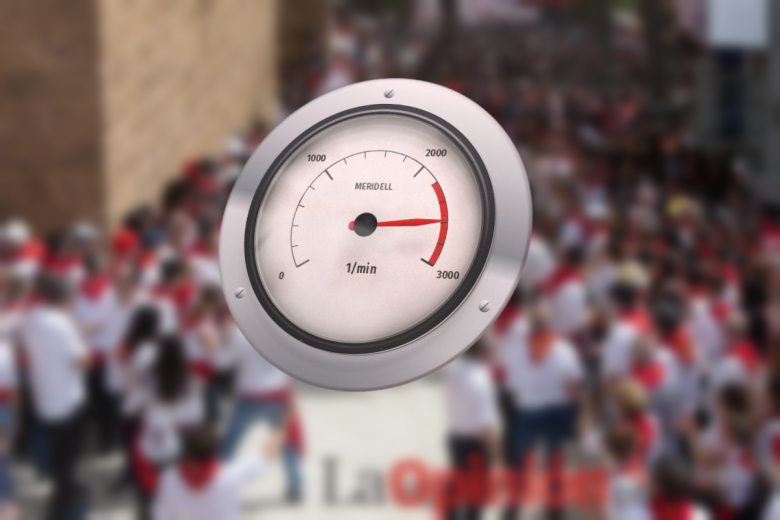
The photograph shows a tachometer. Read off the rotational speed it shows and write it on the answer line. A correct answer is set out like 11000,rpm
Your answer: 2600,rpm
